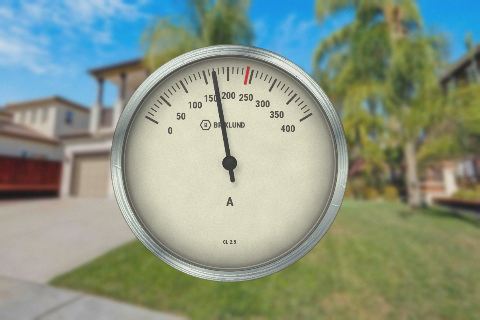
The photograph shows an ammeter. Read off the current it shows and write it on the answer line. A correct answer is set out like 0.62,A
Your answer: 170,A
